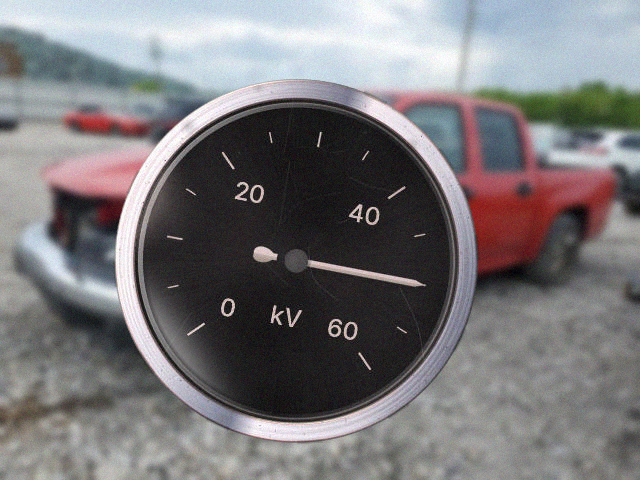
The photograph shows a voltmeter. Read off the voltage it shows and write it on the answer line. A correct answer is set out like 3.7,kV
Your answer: 50,kV
